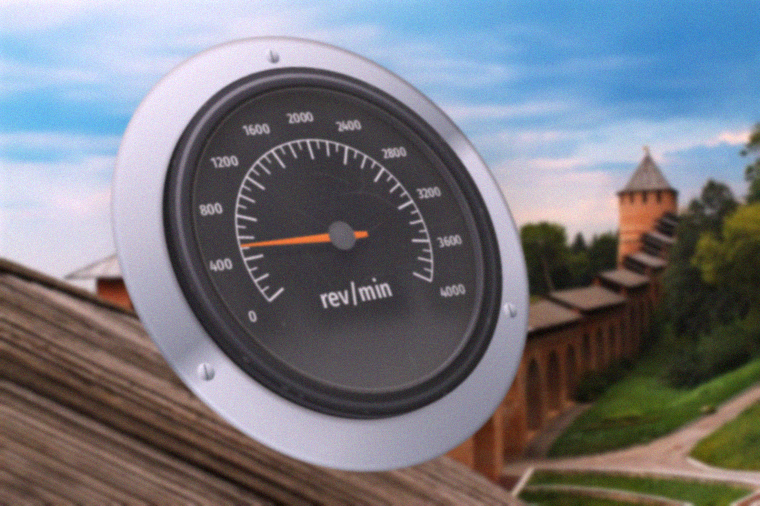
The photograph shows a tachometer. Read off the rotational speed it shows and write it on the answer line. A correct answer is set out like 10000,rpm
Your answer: 500,rpm
